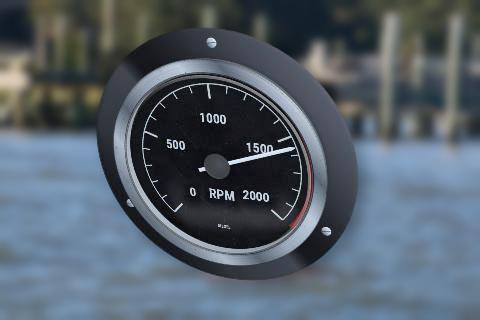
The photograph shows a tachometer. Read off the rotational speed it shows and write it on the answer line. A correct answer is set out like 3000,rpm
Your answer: 1550,rpm
